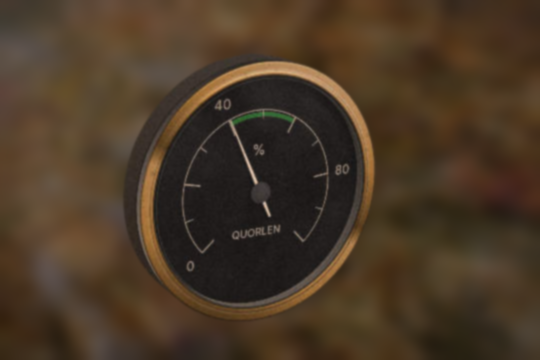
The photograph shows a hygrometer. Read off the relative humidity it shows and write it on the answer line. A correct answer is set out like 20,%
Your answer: 40,%
